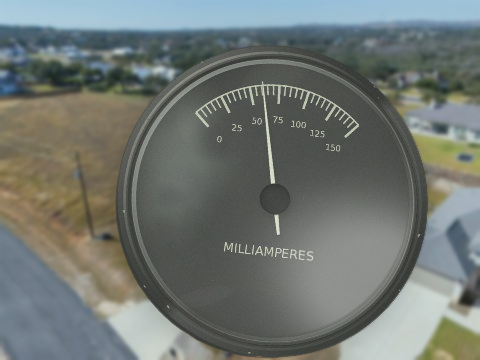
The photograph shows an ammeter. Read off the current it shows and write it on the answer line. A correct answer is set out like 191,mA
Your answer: 60,mA
